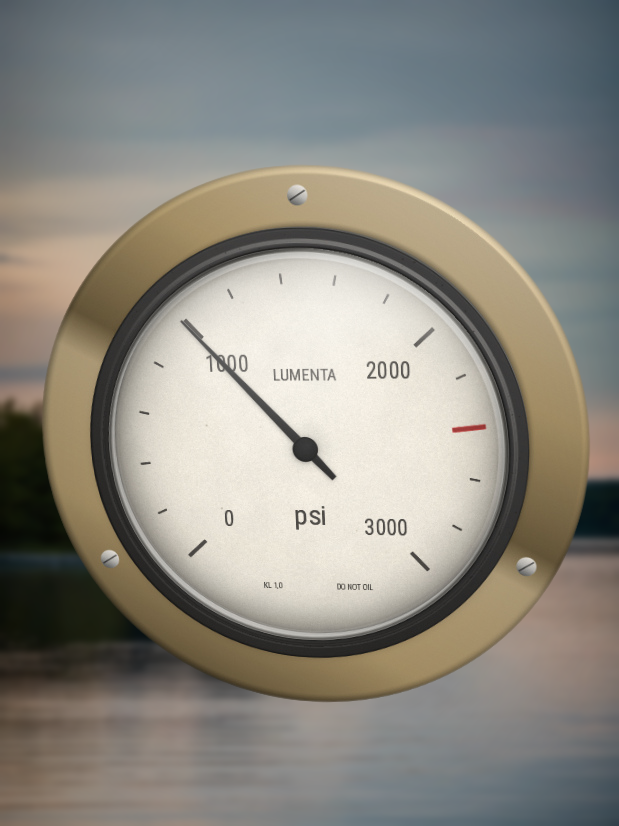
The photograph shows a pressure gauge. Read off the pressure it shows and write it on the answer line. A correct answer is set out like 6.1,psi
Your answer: 1000,psi
